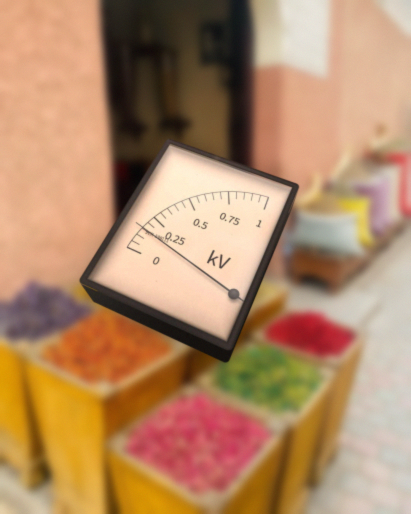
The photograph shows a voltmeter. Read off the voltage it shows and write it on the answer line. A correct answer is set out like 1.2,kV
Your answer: 0.15,kV
